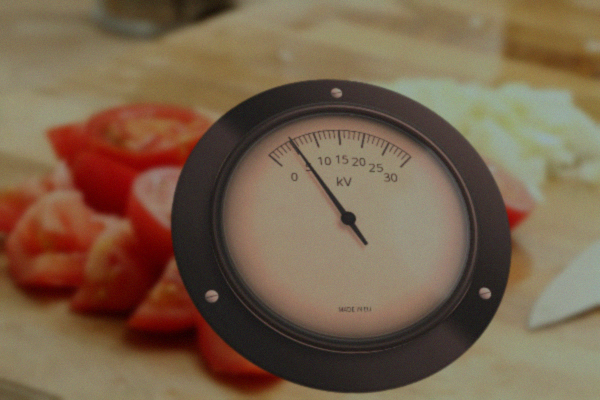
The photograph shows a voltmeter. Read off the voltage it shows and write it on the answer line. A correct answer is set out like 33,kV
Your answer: 5,kV
